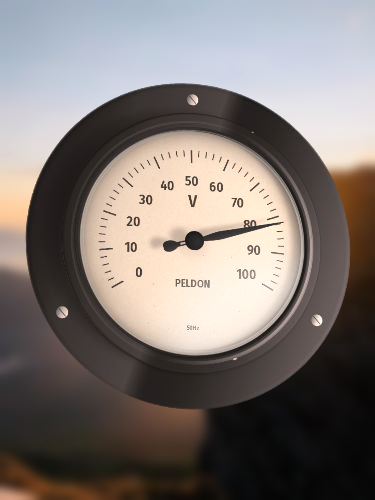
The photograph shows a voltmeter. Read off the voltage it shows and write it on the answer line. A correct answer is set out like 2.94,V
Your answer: 82,V
